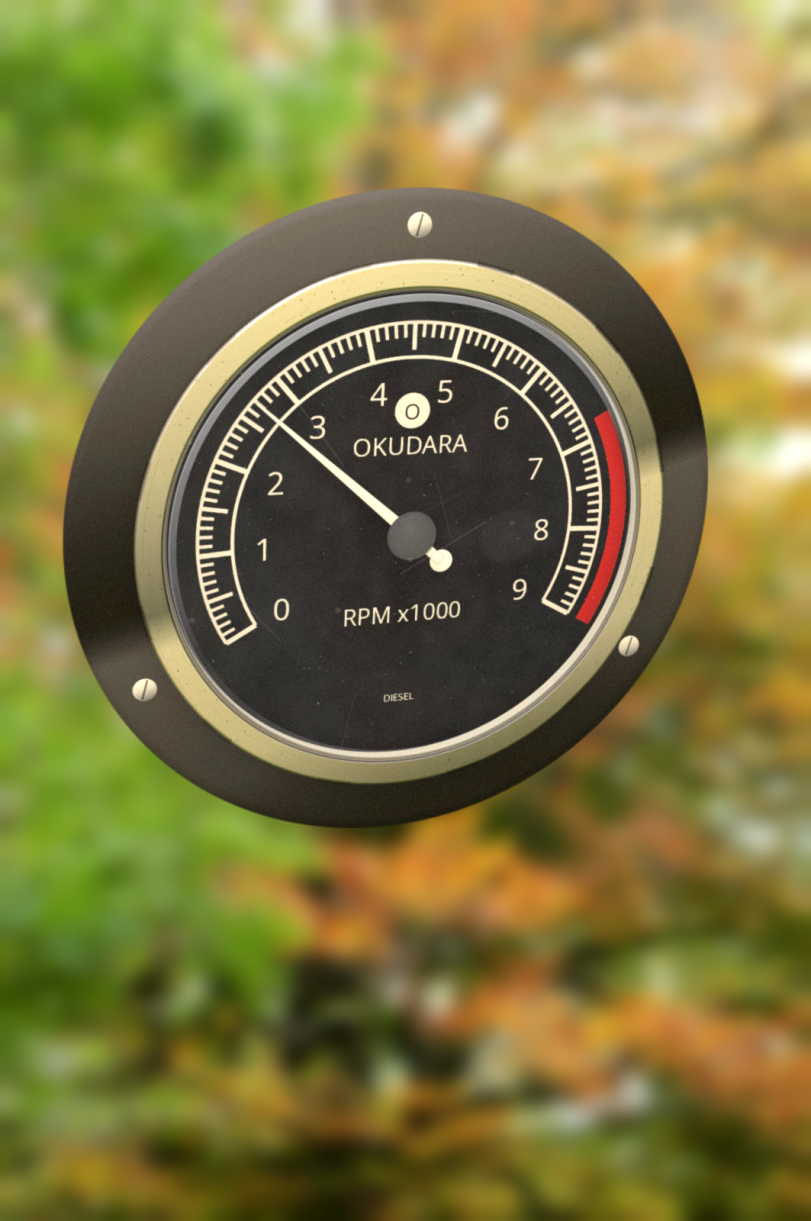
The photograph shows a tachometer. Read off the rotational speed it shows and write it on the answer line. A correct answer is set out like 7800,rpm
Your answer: 2700,rpm
